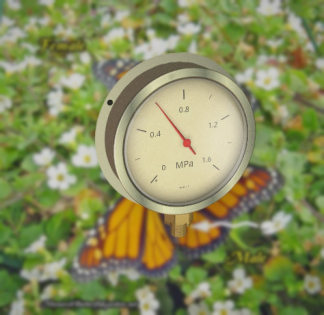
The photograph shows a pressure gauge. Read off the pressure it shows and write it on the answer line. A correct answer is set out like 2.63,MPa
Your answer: 0.6,MPa
